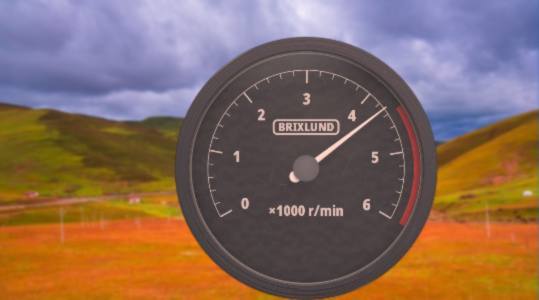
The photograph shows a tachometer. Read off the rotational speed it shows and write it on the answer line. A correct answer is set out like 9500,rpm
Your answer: 4300,rpm
